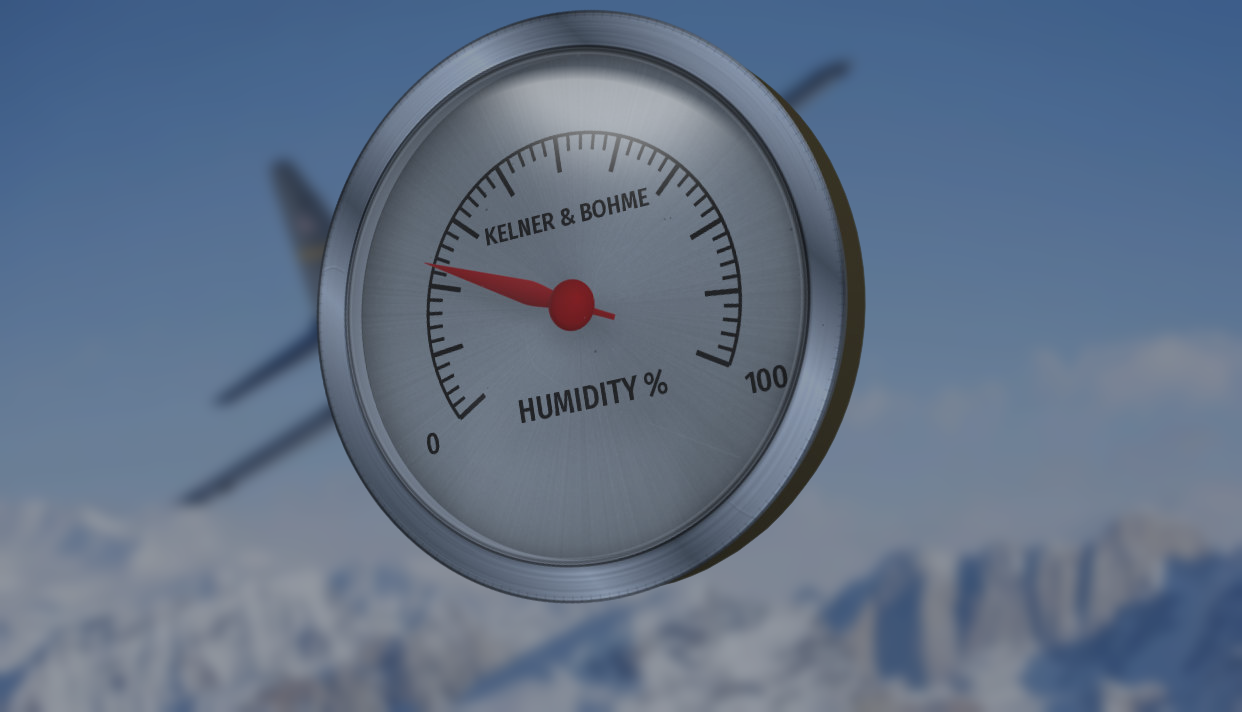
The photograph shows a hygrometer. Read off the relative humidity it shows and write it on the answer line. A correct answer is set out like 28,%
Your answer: 23,%
